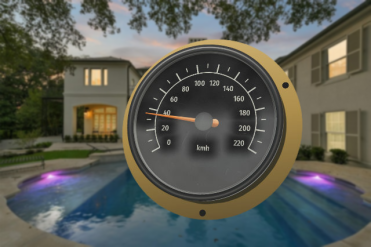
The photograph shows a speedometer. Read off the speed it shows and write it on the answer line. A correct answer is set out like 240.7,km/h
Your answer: 35,km/h
